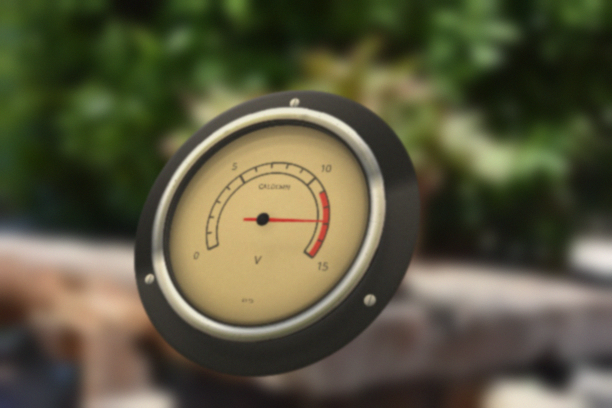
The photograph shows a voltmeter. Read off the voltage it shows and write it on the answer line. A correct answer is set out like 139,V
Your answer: 13,V
